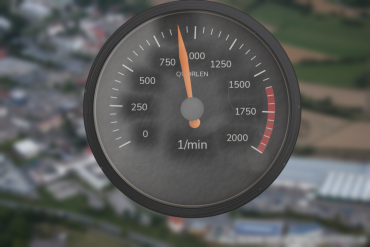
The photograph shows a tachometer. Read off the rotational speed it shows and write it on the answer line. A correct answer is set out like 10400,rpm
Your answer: 900,rpm
